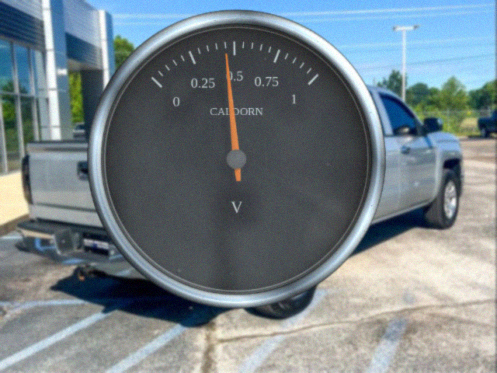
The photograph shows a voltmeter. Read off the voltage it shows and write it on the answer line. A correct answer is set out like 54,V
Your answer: 0.45,V
